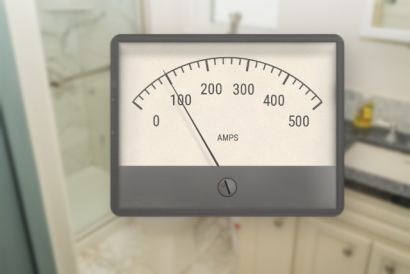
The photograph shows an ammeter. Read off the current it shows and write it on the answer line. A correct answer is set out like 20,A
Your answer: 100,A
